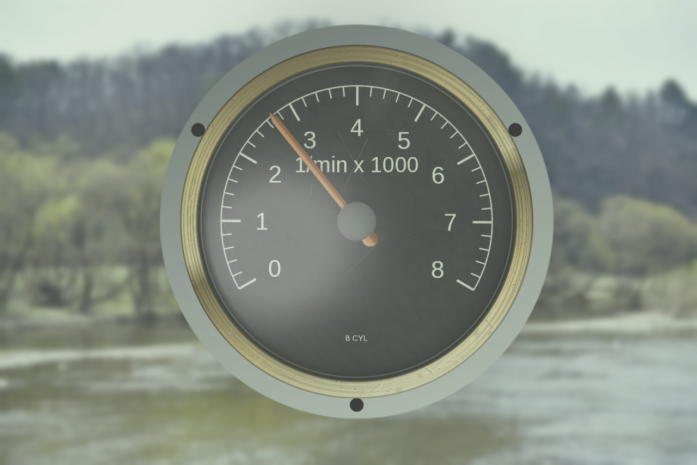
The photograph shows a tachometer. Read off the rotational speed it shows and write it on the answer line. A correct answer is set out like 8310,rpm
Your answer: 2700,rpm
